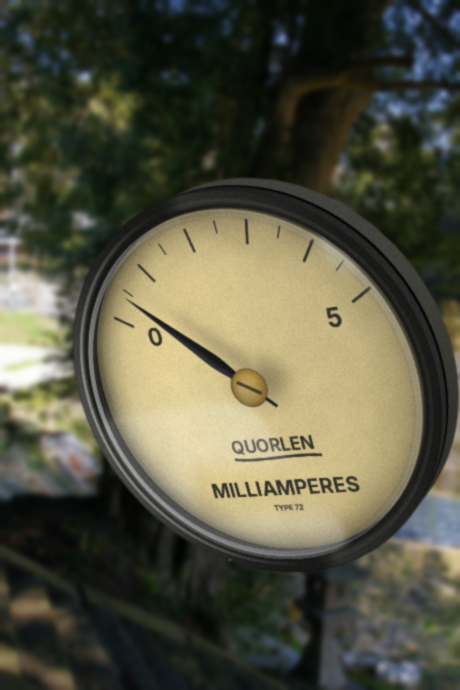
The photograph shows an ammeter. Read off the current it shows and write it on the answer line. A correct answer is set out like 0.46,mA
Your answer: 0.5,mA
